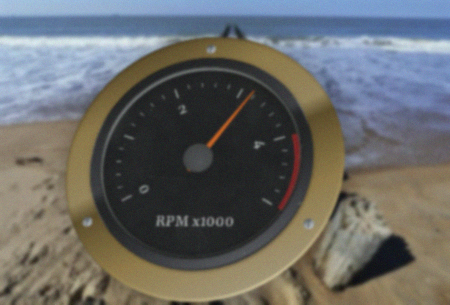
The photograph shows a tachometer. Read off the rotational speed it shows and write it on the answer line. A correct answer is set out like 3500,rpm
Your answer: 3200,rpm
